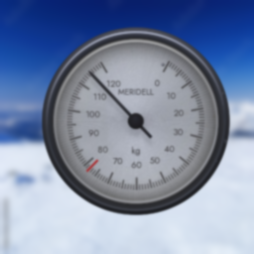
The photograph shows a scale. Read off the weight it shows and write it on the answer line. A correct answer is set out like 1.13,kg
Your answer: 115,kg
